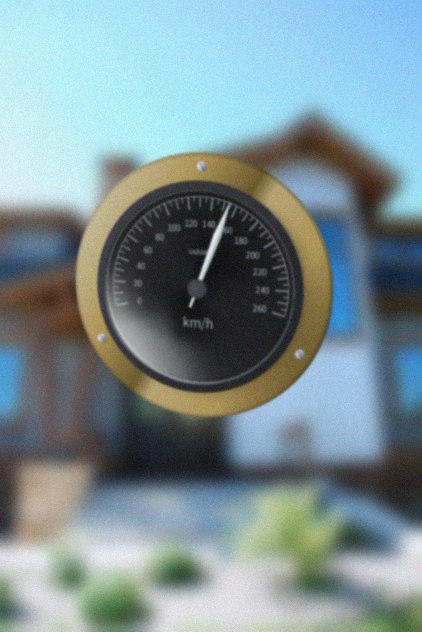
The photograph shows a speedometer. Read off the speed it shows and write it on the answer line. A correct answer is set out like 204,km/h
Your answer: 155,km/h
